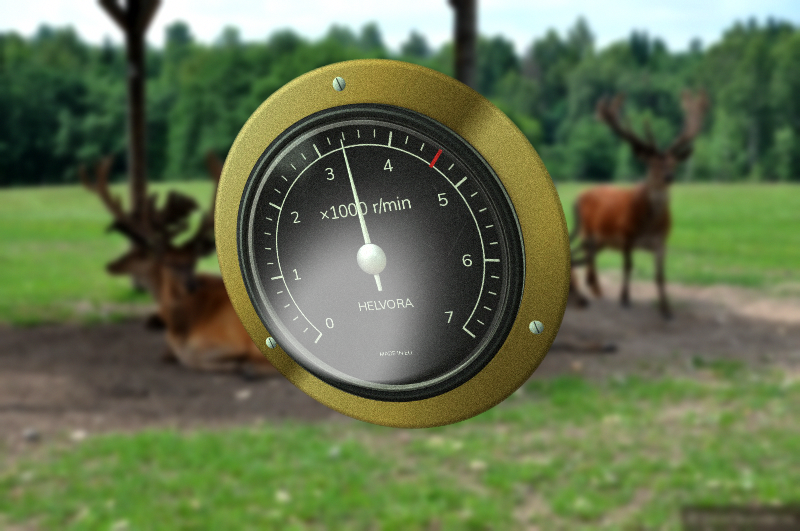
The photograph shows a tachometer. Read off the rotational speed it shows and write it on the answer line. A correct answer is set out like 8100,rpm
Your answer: 3400,rpm
